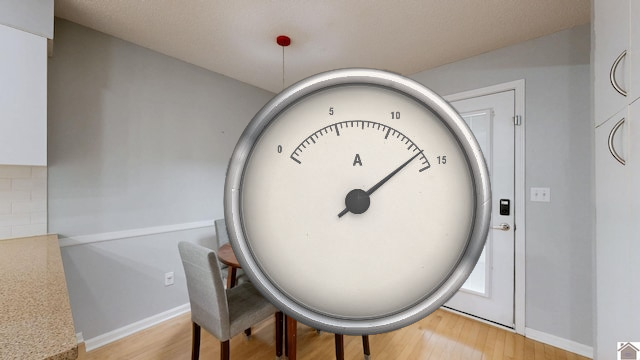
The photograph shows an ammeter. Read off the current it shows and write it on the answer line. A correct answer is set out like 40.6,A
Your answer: 13.5,A
